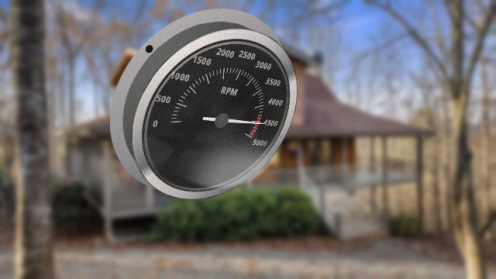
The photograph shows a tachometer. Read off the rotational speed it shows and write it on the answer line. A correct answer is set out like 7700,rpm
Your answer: 4500,rpm
